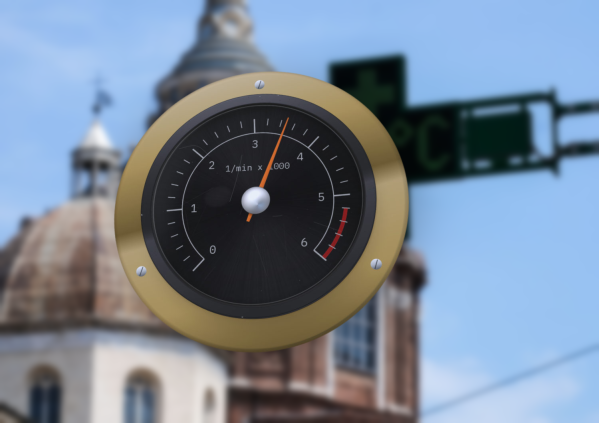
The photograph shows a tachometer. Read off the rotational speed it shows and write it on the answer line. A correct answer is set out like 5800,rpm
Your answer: 3500,rpm
